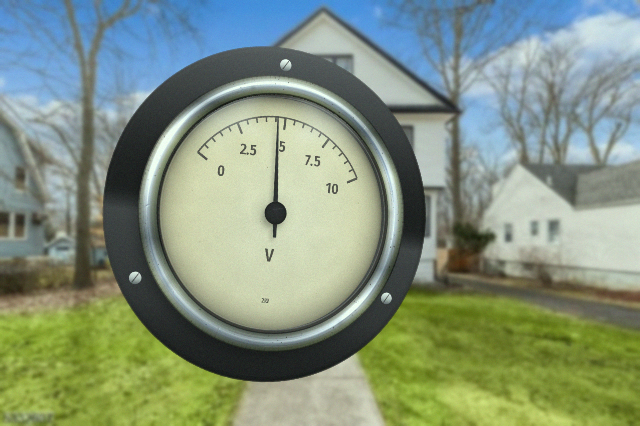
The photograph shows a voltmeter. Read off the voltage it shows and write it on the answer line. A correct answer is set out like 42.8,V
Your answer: 4.5,V
